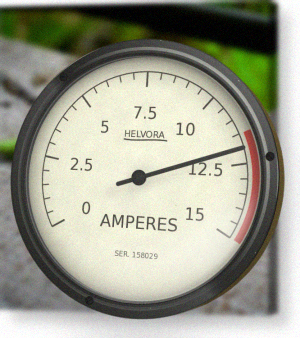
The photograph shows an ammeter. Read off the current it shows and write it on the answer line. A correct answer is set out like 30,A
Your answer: 12,A
